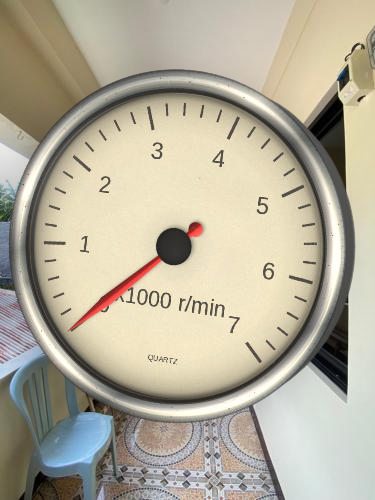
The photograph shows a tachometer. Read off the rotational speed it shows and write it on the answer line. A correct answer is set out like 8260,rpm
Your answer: 0,rpm
